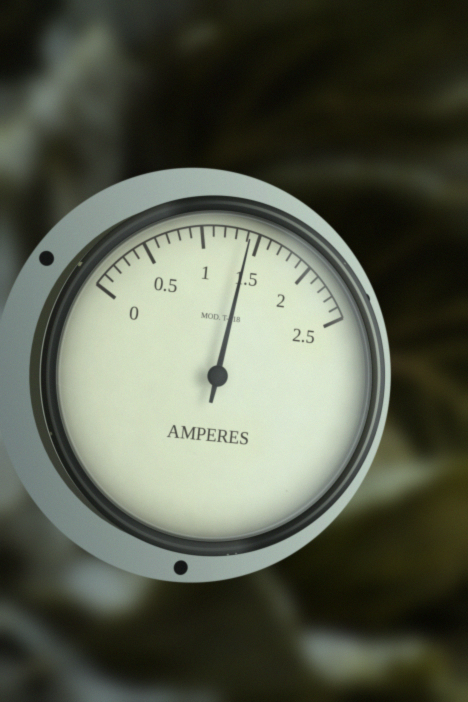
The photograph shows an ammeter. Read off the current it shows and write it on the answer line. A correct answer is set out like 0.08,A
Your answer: 1.4,A
